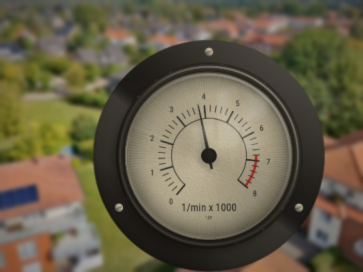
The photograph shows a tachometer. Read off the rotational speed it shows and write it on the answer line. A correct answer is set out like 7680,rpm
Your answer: 3800,rpm
